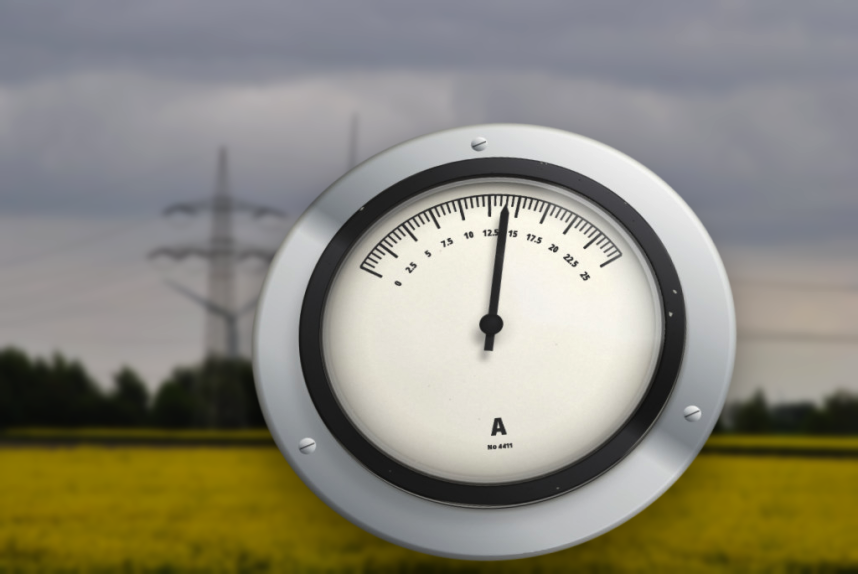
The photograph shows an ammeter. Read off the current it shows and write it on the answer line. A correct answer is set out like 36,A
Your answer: 14,A
